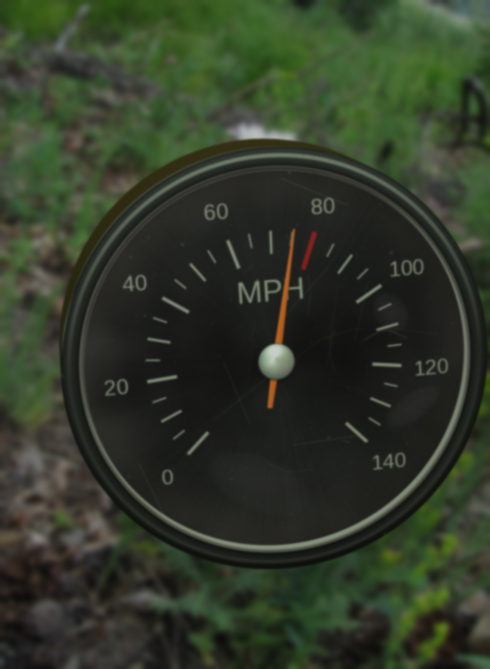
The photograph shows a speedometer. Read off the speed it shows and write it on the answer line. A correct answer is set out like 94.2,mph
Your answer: 75,mph
